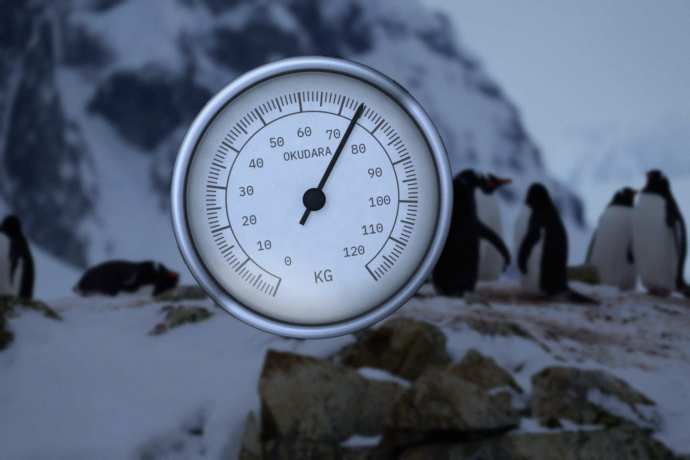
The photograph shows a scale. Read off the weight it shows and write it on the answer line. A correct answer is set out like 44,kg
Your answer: 74,kg
